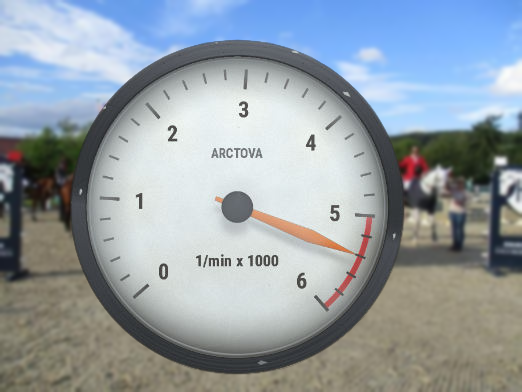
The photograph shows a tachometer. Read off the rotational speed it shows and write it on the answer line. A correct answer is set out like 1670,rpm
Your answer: 5400,rpm
